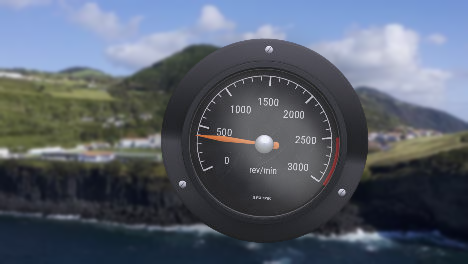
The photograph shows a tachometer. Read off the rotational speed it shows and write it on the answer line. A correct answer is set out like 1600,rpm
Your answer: 400,rpm
